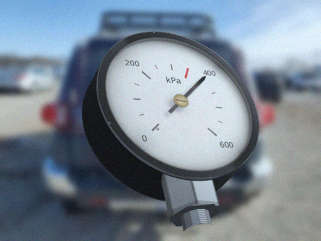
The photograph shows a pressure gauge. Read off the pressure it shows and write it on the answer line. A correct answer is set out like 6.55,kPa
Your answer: 400,kPa
